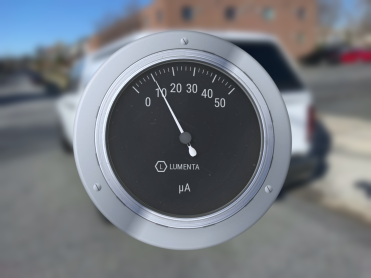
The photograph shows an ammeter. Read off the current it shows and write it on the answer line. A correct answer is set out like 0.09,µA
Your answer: 10,µA
